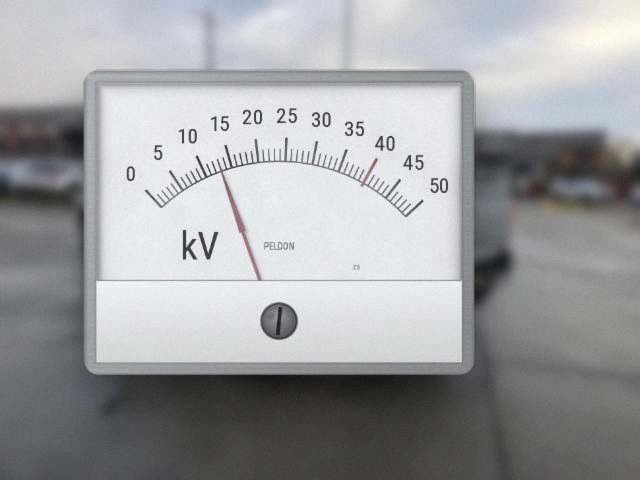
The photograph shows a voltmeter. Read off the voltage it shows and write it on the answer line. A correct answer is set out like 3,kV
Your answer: 13,kV
